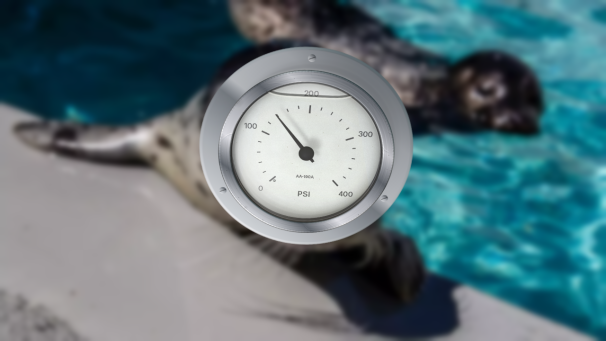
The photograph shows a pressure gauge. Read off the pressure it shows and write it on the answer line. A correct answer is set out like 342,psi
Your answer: 140,psi
